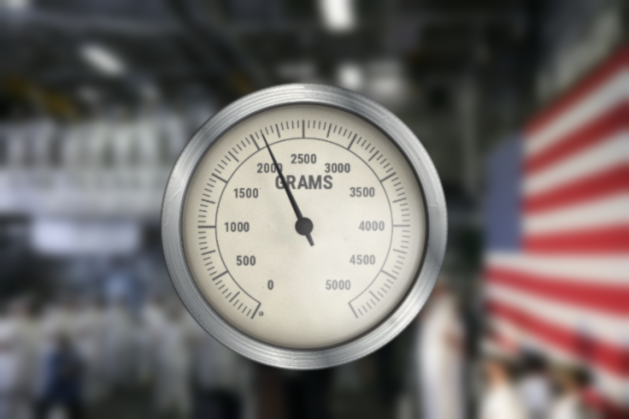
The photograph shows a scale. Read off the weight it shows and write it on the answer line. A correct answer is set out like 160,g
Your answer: 2100,g
